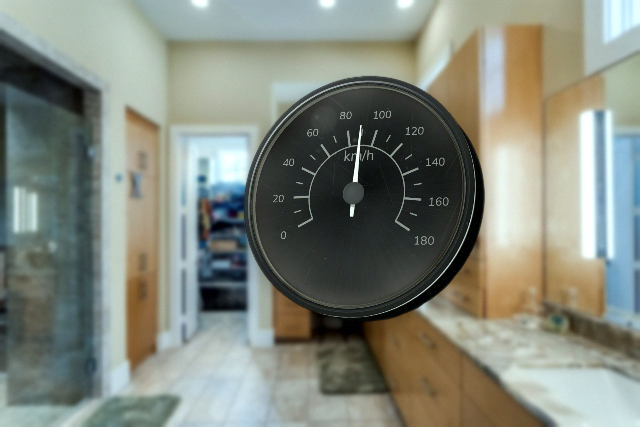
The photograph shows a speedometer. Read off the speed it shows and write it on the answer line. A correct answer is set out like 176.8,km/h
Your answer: 90,km/h
